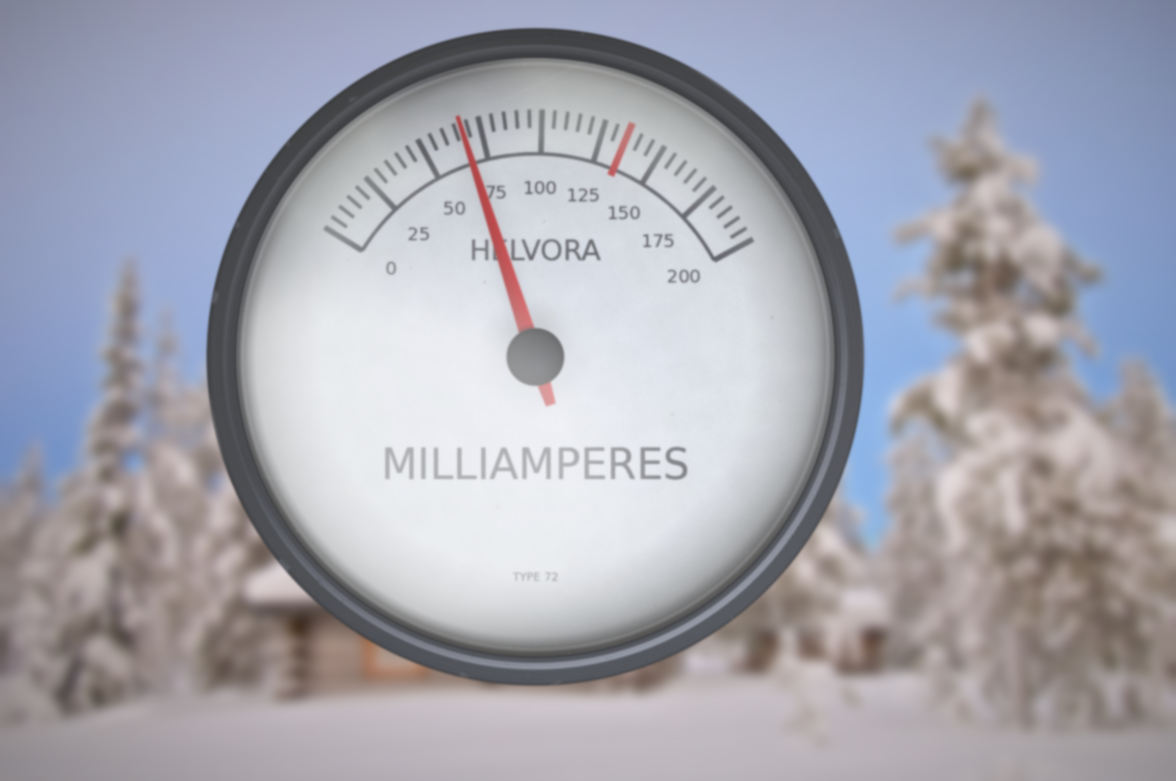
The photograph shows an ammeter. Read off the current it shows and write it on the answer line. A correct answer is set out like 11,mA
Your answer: 67.5,mA
